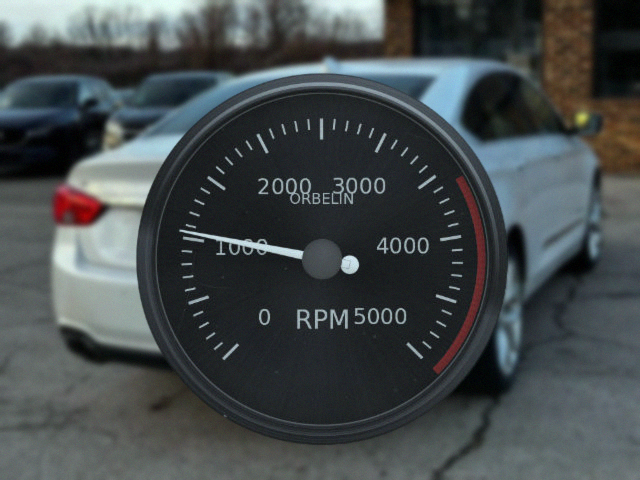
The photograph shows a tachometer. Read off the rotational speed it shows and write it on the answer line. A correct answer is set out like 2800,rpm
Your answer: 1050,rpm
